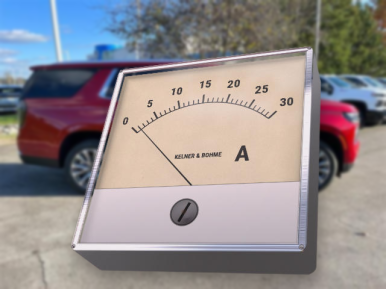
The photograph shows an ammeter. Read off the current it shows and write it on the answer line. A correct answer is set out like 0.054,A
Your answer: 1,A
